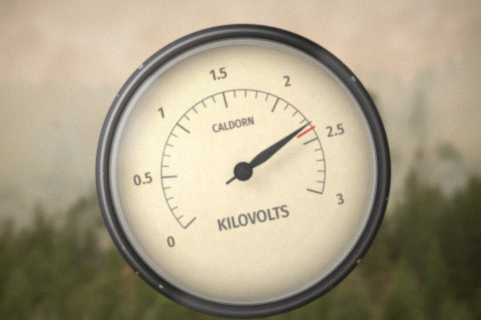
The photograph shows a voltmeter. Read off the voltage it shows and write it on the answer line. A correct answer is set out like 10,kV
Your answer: 2.35,kV
